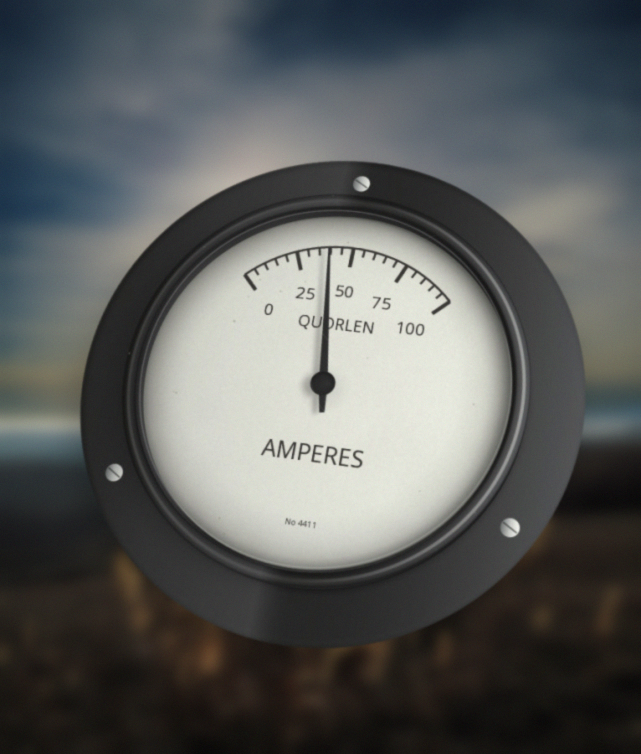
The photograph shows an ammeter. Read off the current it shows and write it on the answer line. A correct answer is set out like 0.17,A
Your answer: 40,A
